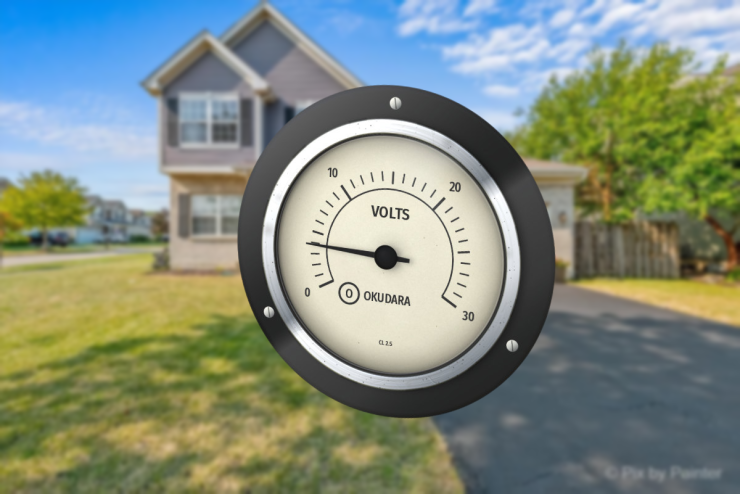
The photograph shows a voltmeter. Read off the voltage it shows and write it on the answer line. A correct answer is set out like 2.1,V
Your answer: 4,V
